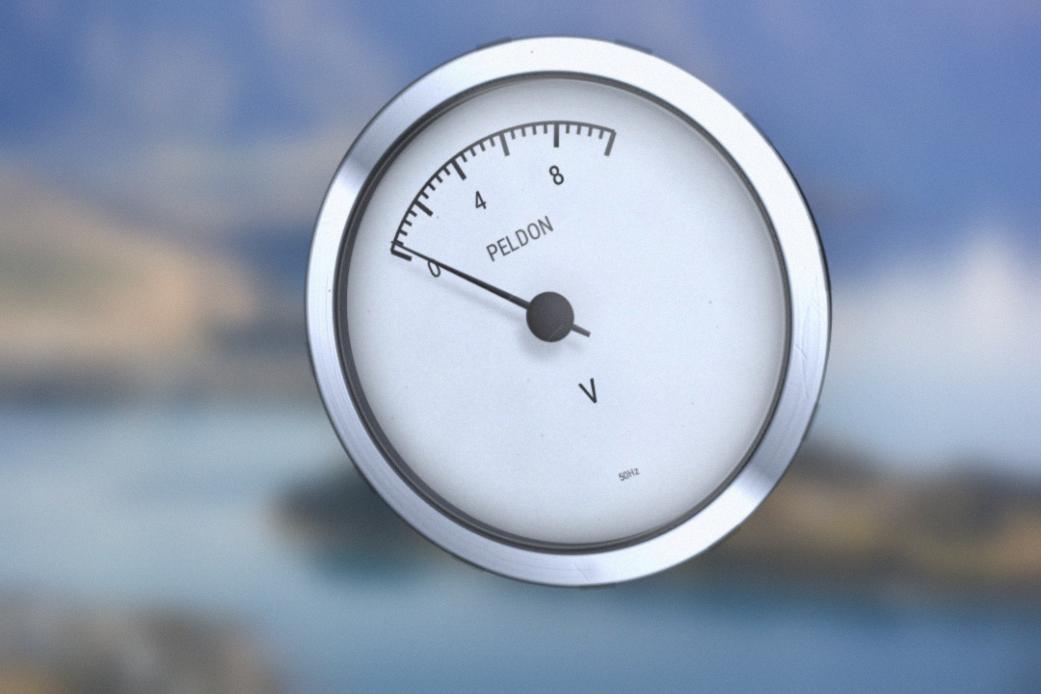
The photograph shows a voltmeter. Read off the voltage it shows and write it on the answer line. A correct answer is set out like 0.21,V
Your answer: 0.4,V
